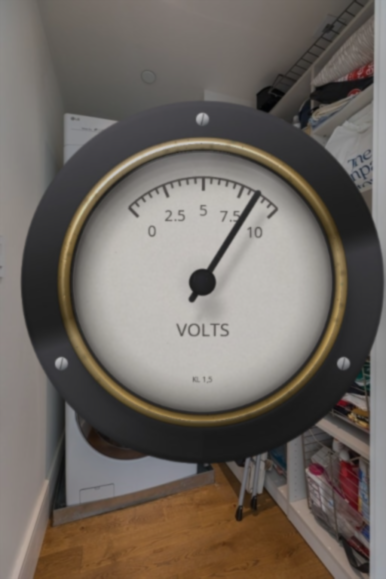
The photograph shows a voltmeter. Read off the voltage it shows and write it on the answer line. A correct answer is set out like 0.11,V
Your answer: 8.5,V
